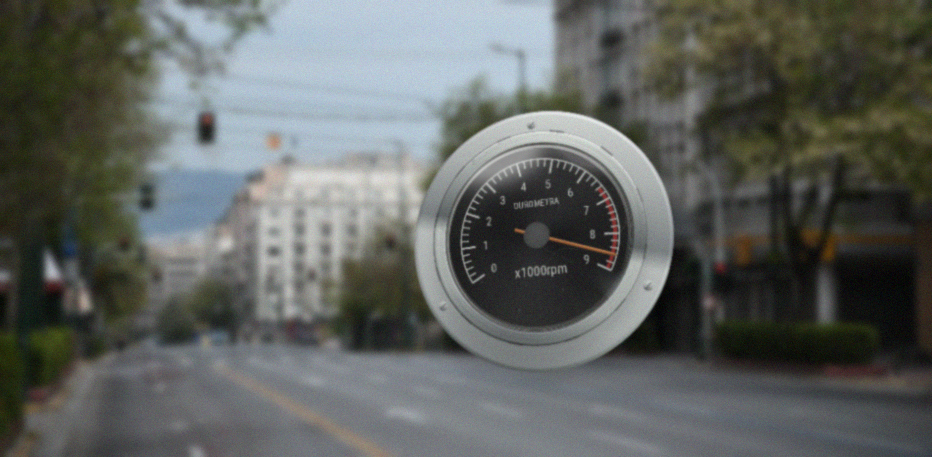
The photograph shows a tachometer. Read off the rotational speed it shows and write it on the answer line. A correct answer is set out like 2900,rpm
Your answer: 8600,rpm
